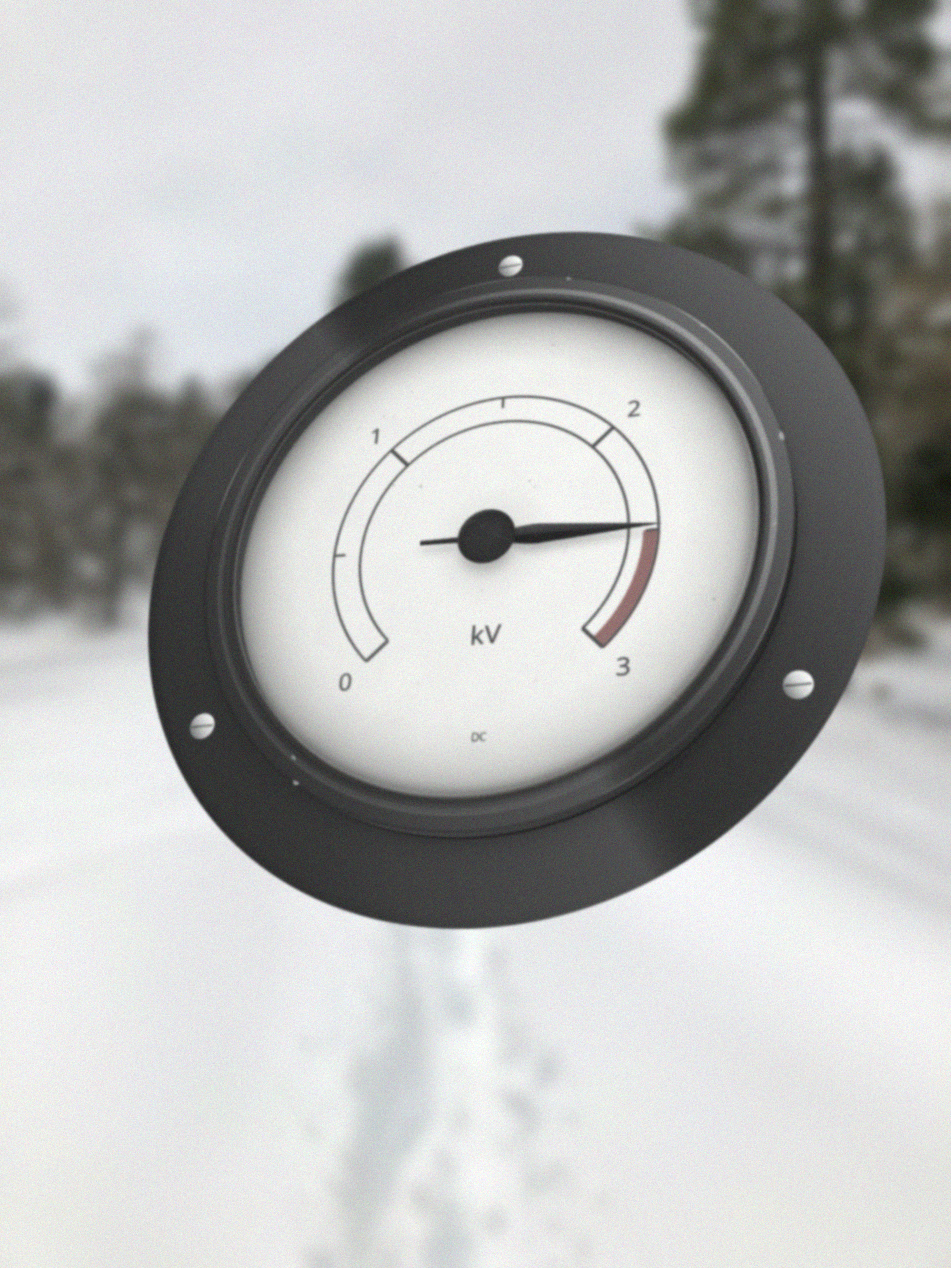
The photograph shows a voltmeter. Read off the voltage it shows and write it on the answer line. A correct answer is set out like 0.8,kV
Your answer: 2.5,kV
